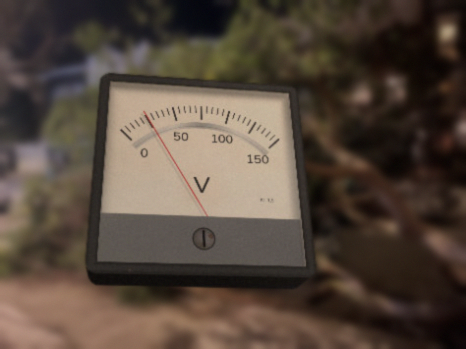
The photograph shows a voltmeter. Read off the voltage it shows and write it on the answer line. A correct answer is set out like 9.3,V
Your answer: 25,V
